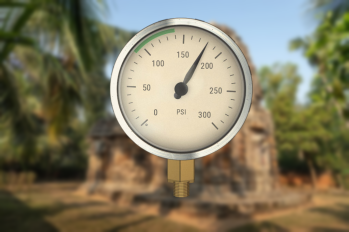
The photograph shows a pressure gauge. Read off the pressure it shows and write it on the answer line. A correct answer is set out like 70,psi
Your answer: 180,psi
